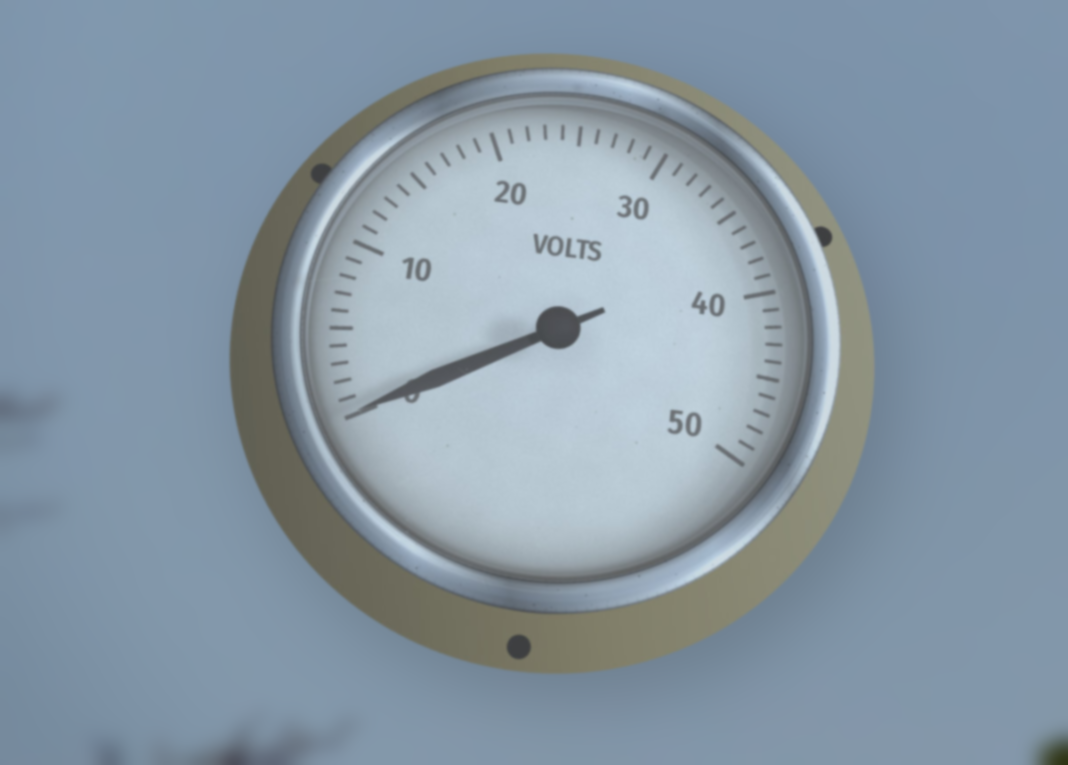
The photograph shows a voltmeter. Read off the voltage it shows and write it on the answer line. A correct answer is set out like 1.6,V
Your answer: 0,V
